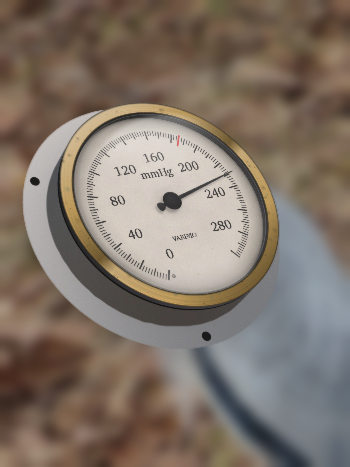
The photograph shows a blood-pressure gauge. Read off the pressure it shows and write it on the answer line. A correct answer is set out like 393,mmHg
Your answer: 230,mmHg
